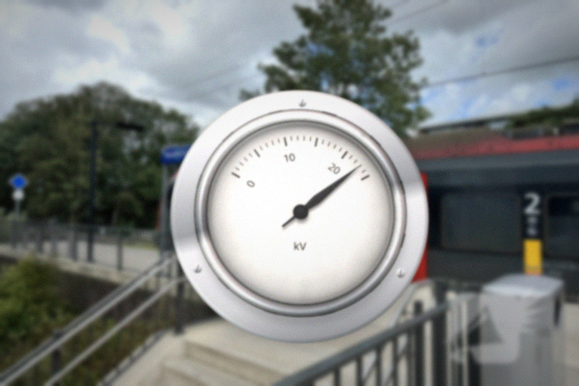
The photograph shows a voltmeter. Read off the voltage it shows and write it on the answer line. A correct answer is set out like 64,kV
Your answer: 23,kV
